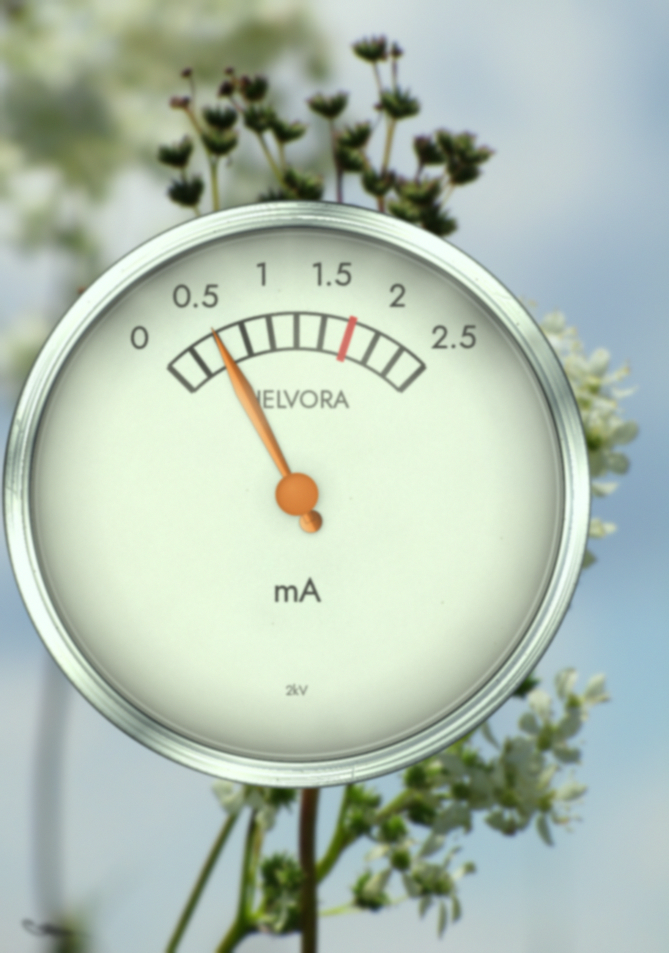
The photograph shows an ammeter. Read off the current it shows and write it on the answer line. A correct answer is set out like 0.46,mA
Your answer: 0.5,mA
